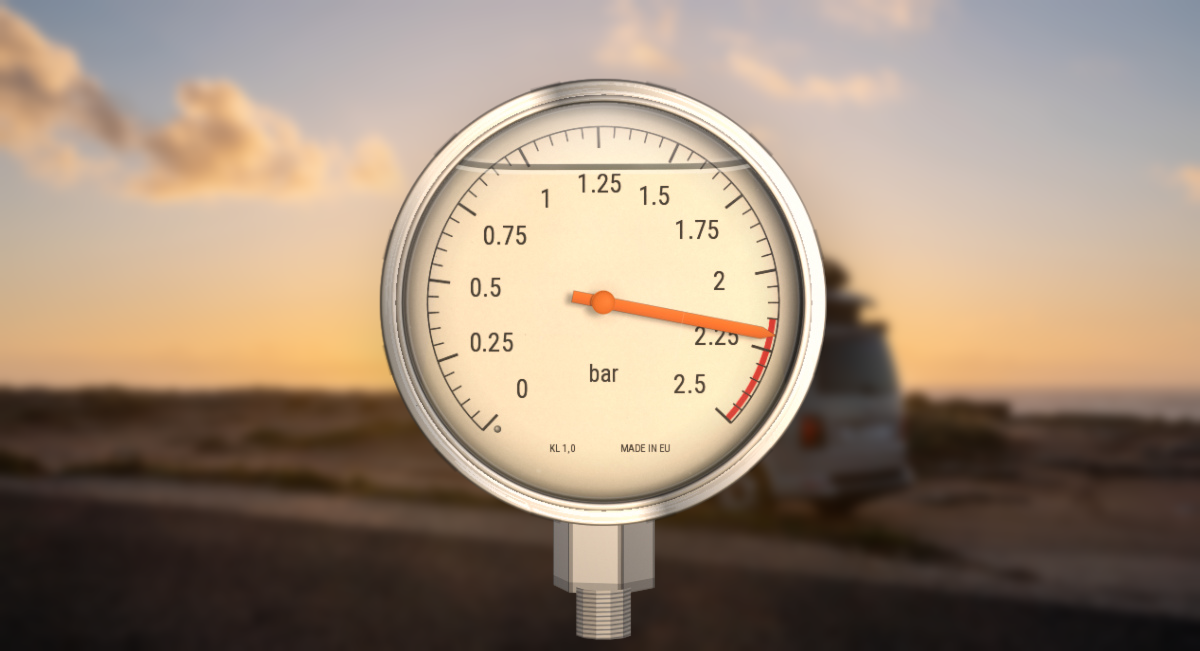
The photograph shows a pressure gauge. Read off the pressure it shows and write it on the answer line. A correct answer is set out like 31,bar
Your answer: 2.2,bar
